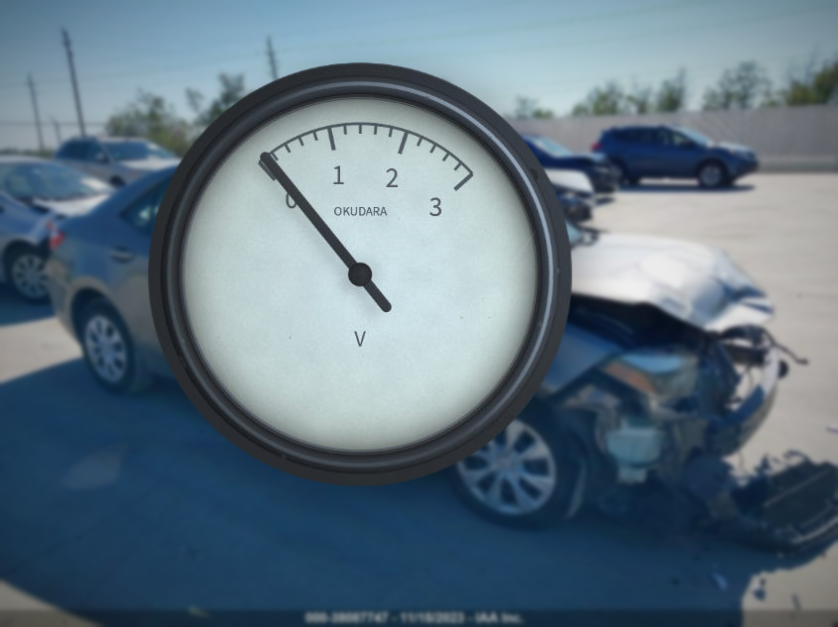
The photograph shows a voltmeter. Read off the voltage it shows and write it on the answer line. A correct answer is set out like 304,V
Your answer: 0.1,V
